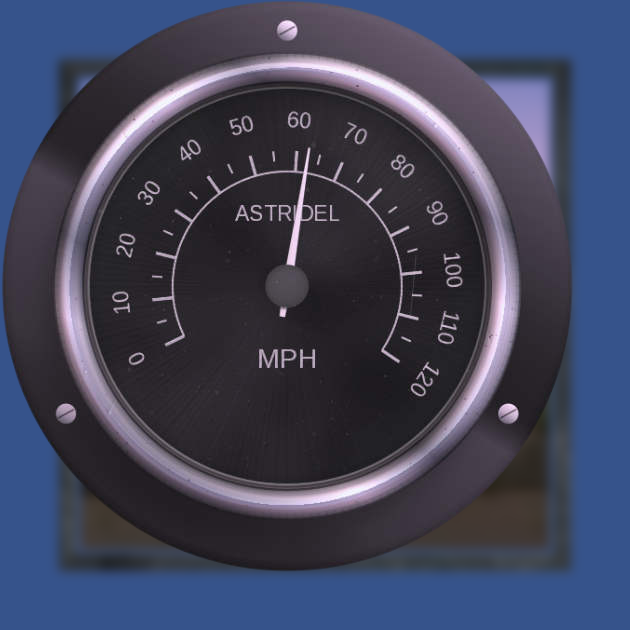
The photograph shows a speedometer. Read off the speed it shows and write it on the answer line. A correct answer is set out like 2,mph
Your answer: 62.5,mph
